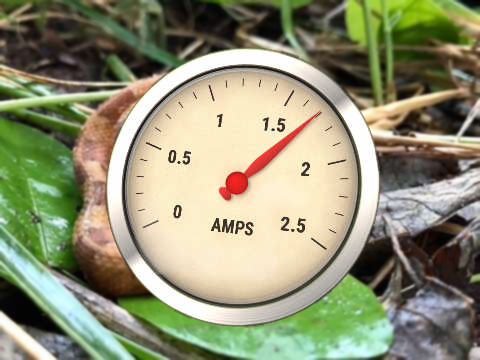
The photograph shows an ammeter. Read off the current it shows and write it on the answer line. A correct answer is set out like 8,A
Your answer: 1.7,A
